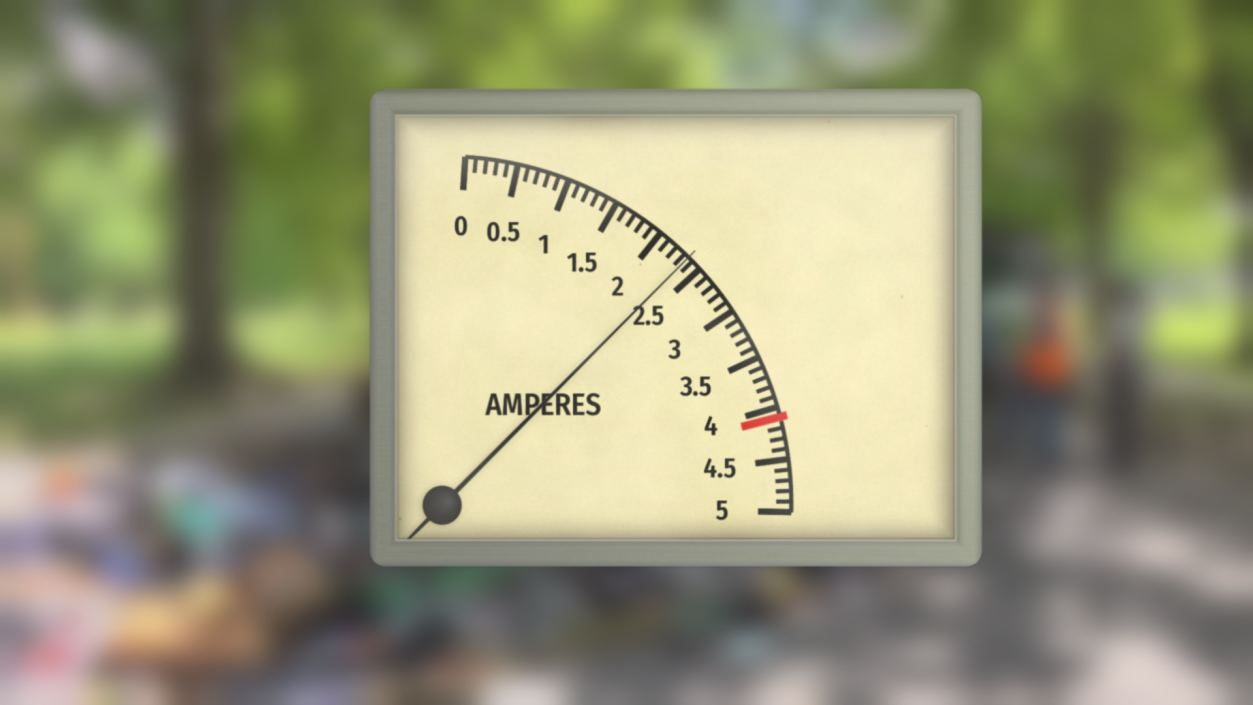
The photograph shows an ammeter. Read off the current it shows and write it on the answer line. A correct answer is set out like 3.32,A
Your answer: 2.35,A
